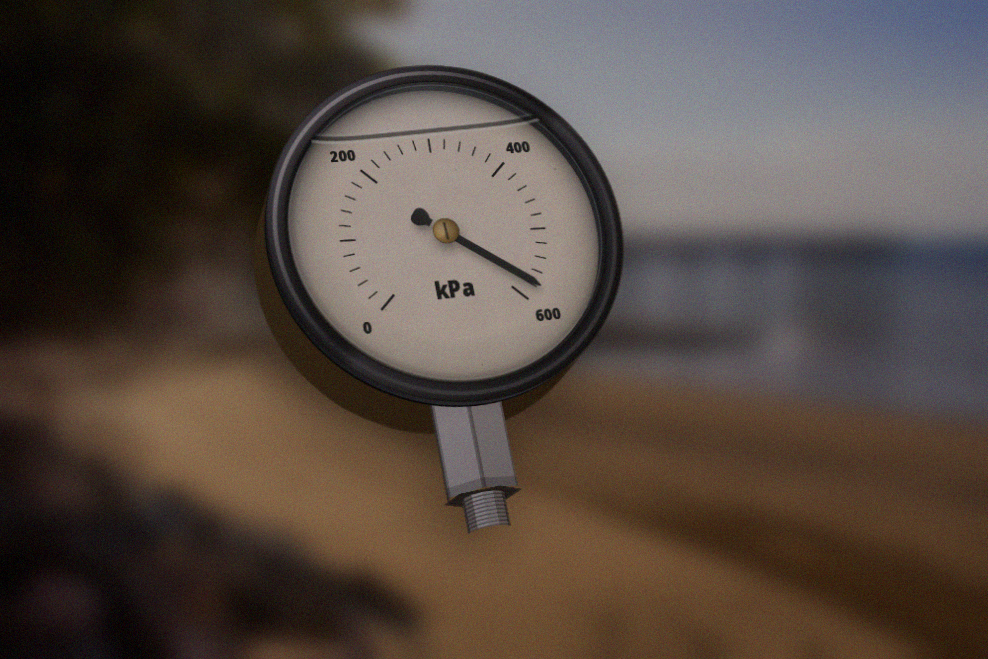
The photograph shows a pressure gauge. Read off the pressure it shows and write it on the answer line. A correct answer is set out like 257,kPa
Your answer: 580,kPa
